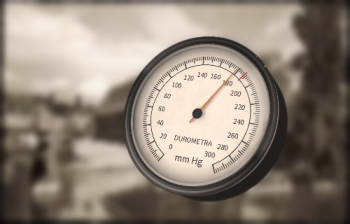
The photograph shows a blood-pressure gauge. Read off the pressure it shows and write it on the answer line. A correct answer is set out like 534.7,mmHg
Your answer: 180,mmHg
